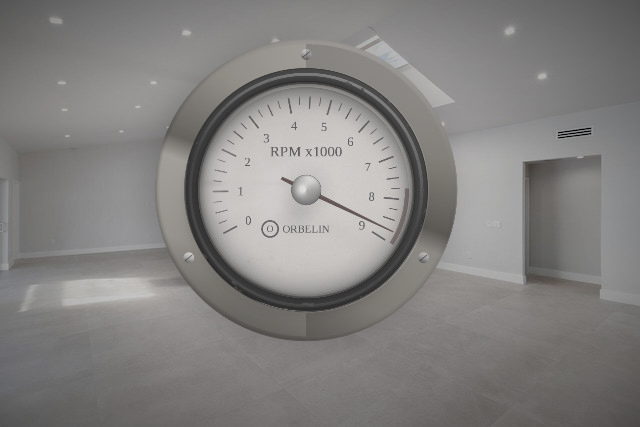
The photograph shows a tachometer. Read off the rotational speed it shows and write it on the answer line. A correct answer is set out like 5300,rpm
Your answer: 8750,rpm
